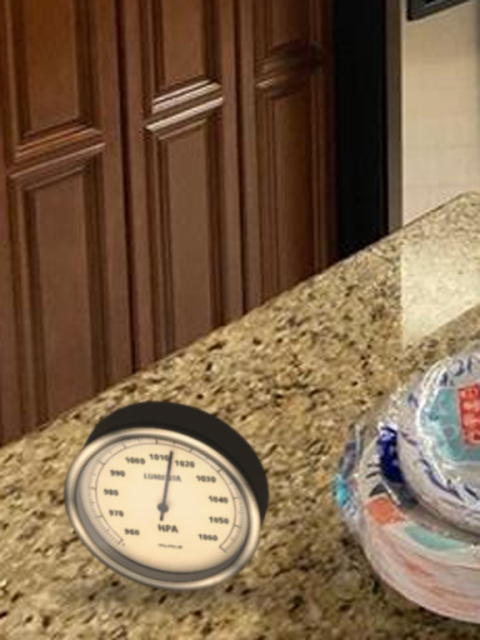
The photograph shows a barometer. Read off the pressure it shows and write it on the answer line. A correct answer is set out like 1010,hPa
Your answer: 1015,hPa
